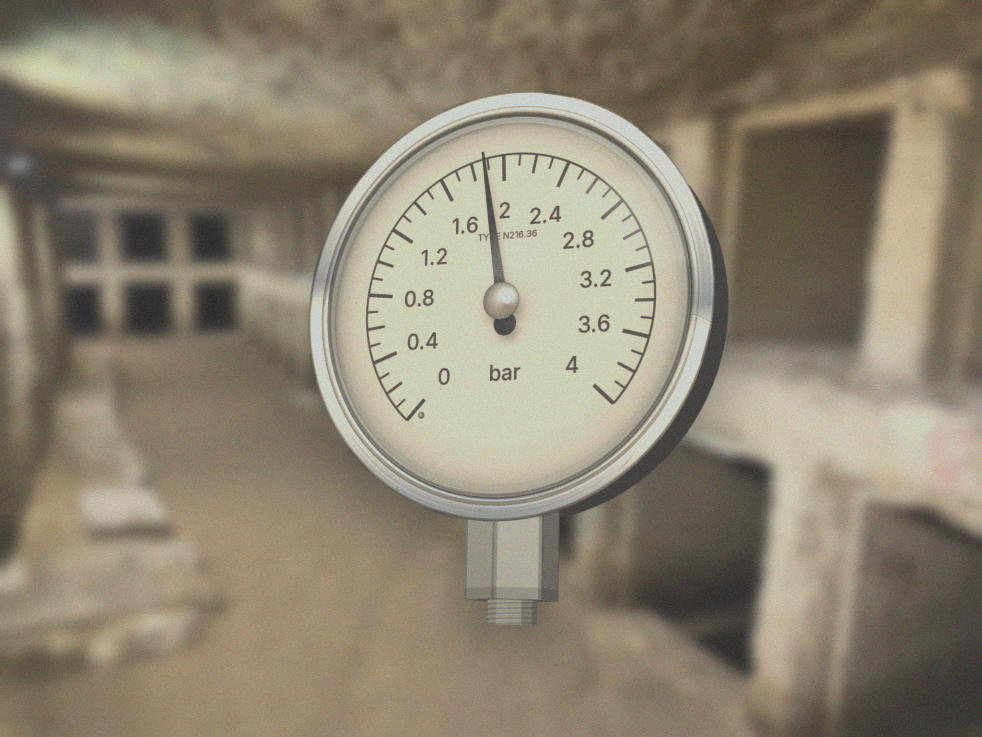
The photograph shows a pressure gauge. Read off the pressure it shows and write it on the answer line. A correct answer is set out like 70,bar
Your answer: 1.9,bar
